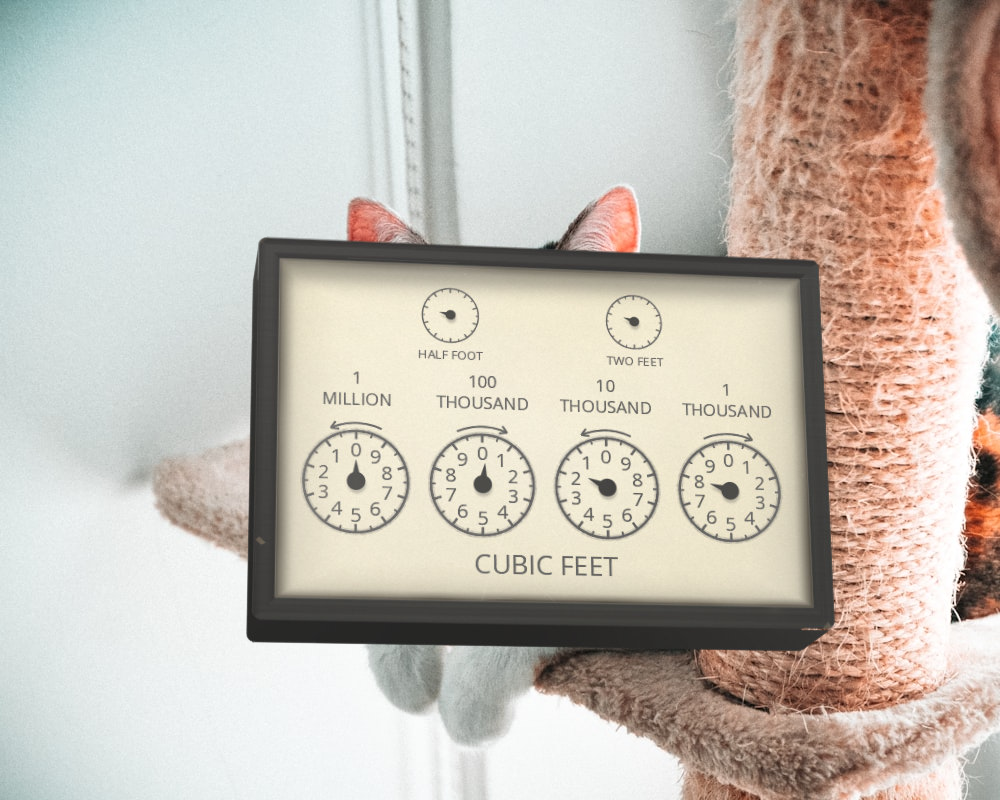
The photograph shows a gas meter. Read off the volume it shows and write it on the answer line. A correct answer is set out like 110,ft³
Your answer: 1800,ft³
